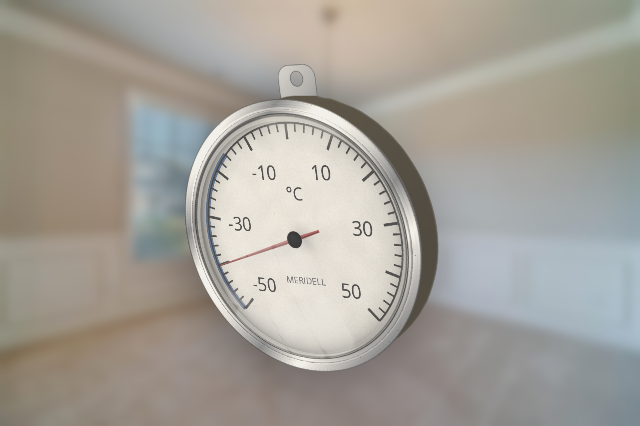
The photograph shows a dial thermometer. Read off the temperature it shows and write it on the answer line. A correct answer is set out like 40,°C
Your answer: -40,°C
